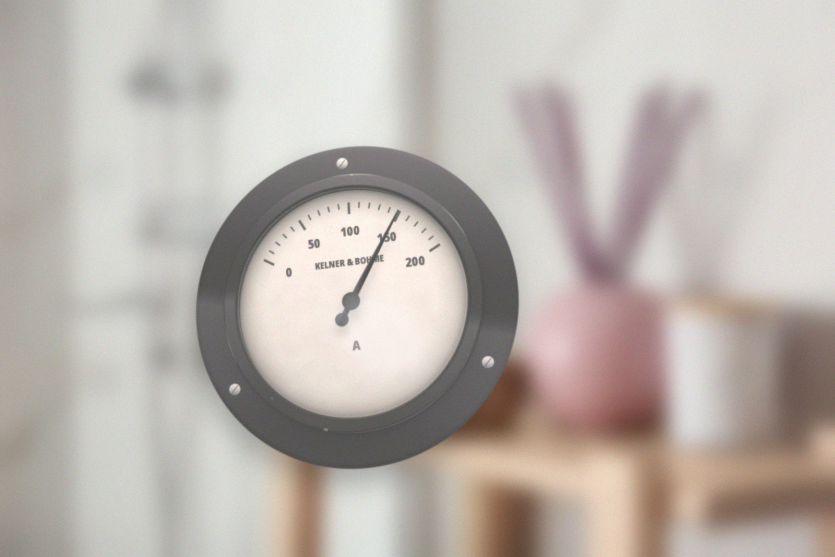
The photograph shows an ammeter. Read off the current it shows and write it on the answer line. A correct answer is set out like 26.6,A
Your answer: 150,A
